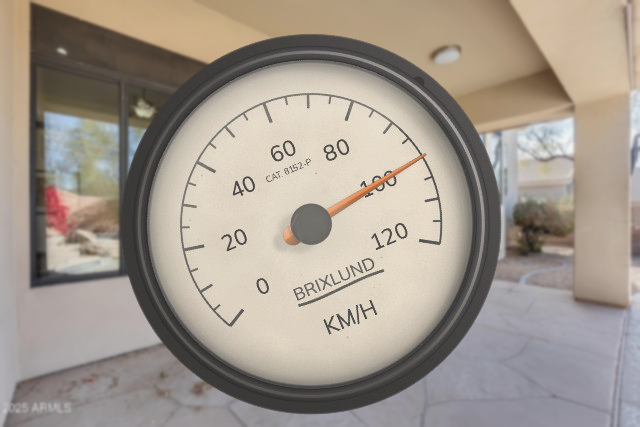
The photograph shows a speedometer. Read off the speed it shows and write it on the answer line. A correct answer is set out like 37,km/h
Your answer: 100,km/h
